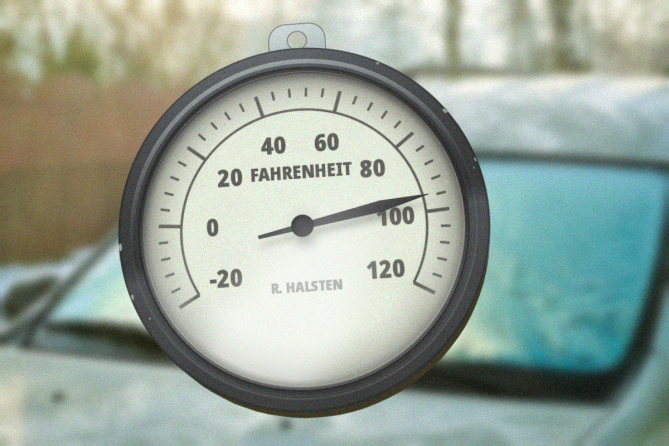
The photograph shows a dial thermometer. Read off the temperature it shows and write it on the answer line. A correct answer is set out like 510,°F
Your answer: 96,°F
